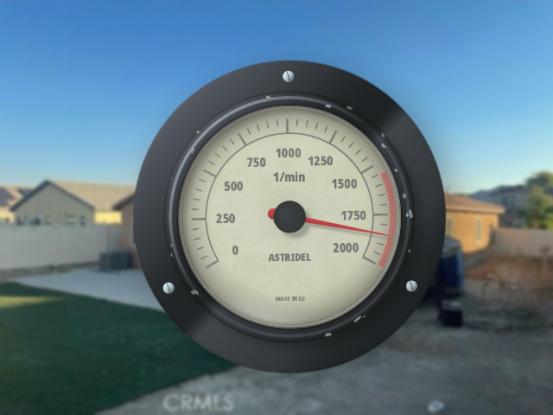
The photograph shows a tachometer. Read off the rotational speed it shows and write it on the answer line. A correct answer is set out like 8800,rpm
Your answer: 1850,rpm
